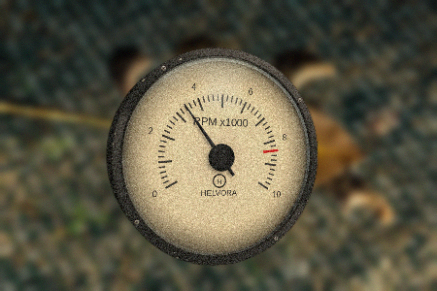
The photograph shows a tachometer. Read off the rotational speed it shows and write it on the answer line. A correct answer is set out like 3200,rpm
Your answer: 3400,rpm
